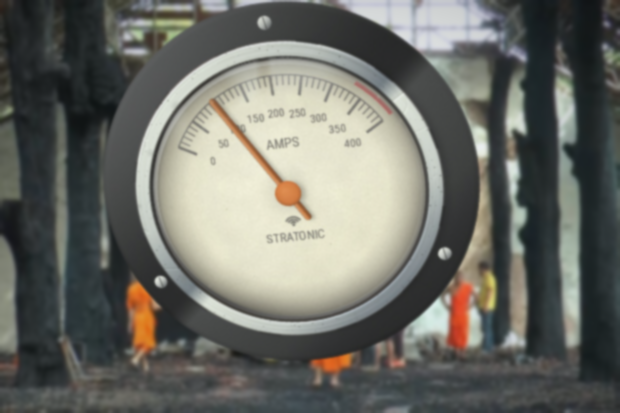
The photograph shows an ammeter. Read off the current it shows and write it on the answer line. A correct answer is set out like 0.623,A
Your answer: 100,A
